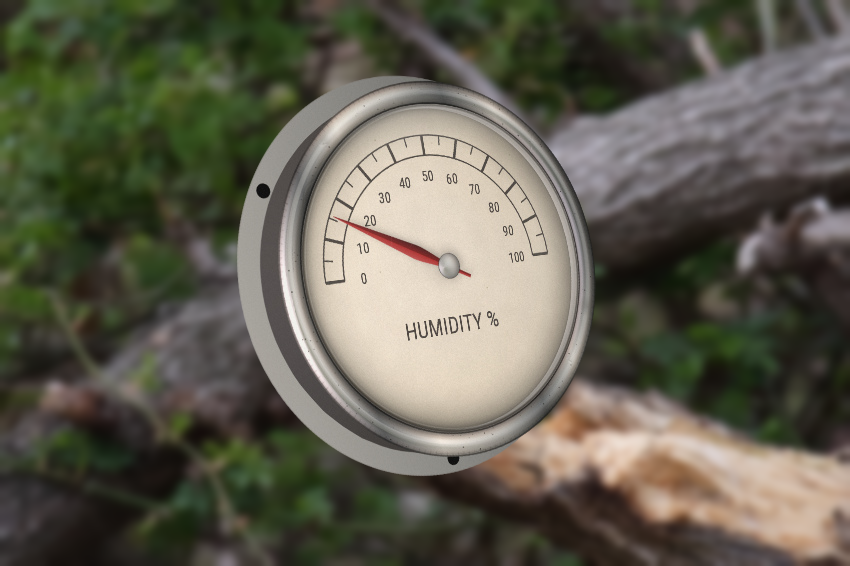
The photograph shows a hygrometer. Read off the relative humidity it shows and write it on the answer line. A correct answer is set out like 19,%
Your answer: 15,%
